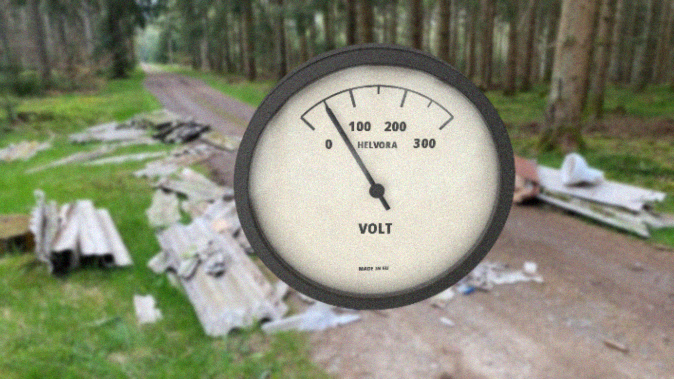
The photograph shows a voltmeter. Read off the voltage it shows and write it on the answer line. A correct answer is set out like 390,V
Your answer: 50,V
